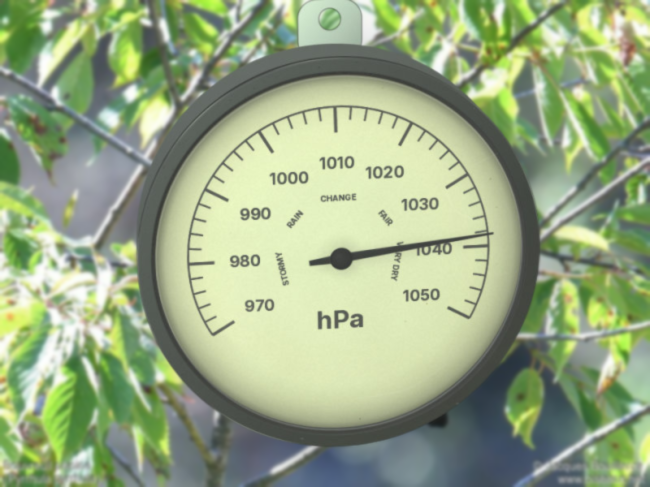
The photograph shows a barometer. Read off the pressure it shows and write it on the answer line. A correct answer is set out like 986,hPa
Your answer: 1038,hPa
